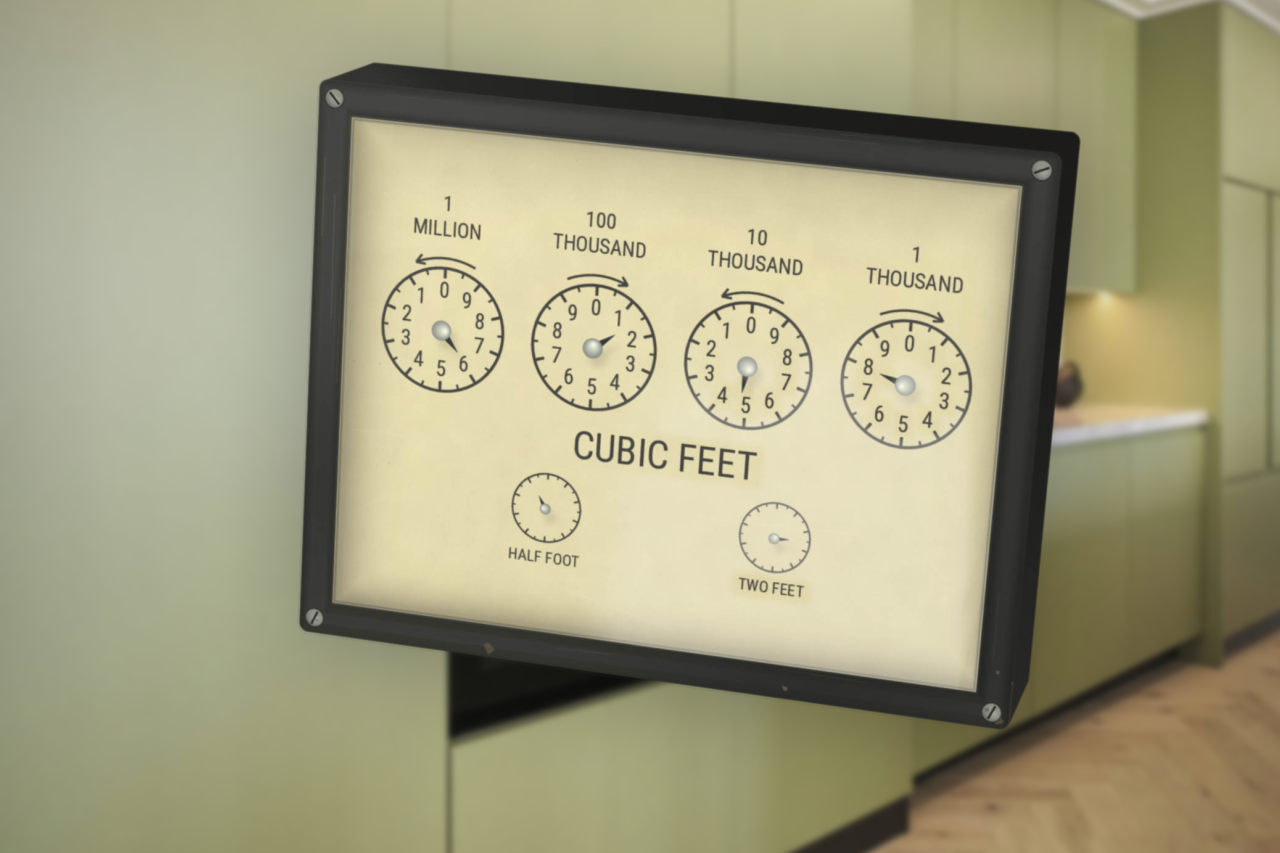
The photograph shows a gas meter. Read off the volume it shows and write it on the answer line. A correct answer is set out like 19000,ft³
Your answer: 614800,ft³
